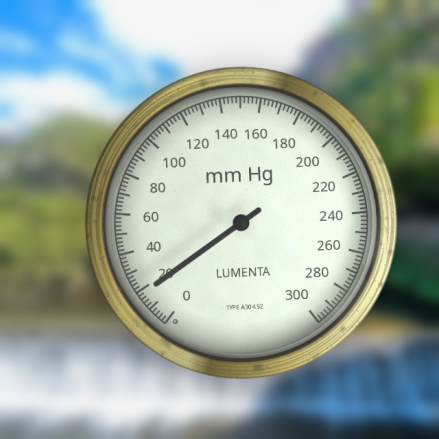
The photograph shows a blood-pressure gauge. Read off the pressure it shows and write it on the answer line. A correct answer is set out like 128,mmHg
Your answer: 18,mmHg
